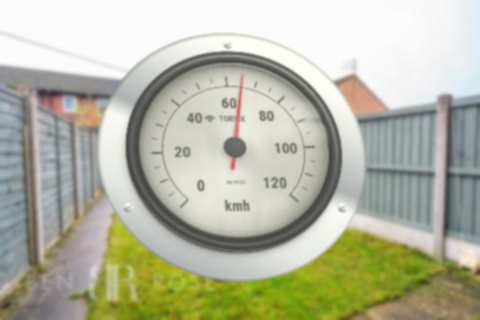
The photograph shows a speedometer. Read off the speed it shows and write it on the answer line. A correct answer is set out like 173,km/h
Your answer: 65,km/h
